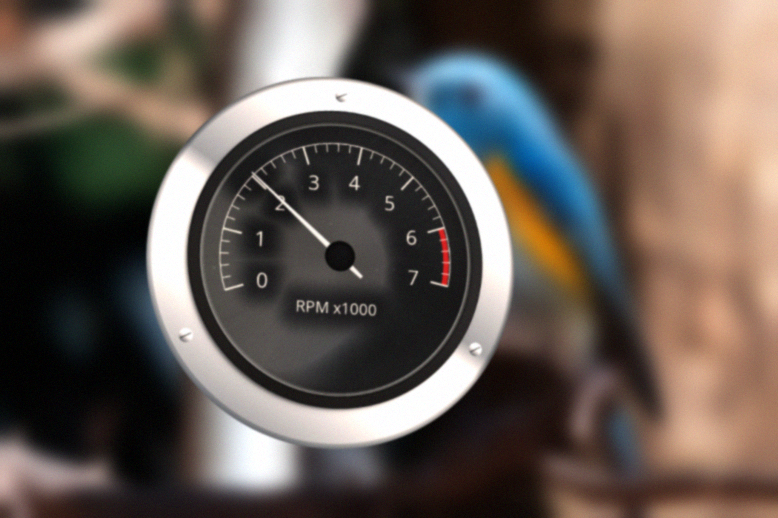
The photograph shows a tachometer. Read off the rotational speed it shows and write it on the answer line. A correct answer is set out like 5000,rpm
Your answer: 2000,rpm
